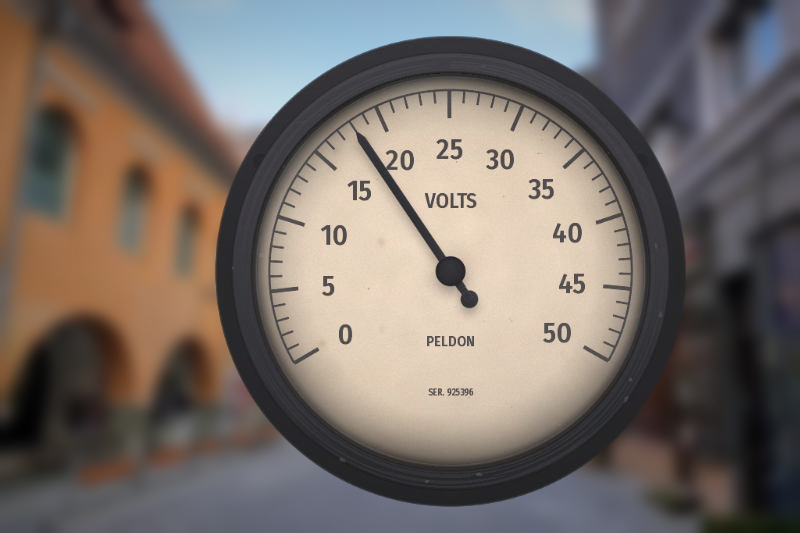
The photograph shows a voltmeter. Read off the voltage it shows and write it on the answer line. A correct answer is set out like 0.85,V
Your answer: 18,V
